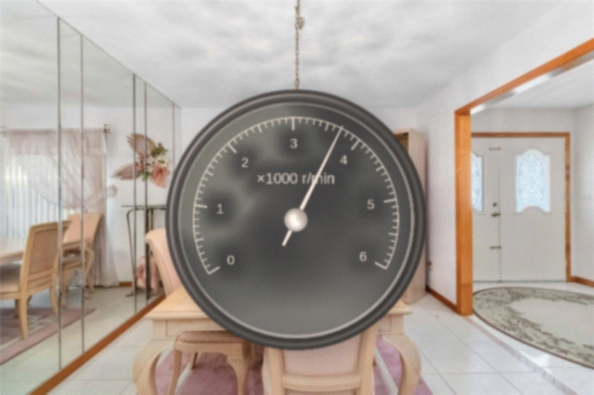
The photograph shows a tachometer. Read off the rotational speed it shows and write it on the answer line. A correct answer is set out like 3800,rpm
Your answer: 3700,rpm
